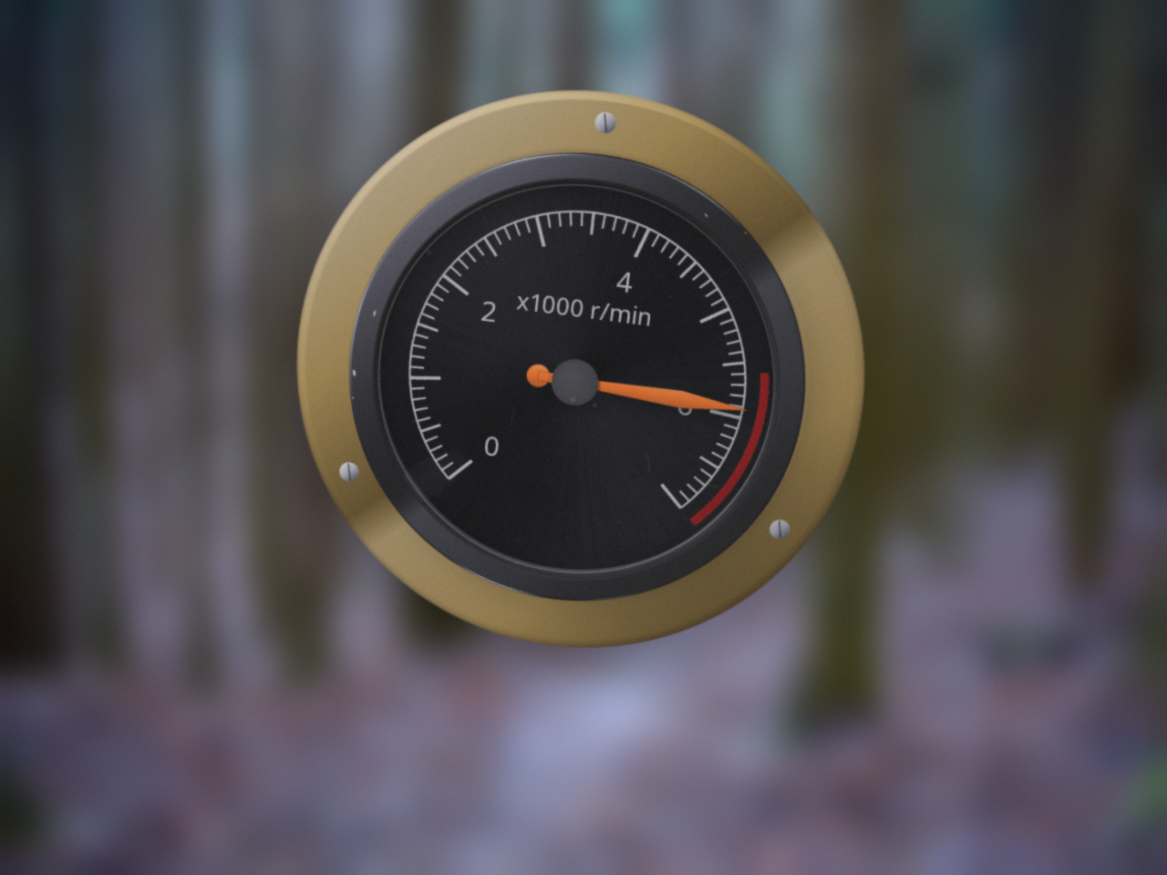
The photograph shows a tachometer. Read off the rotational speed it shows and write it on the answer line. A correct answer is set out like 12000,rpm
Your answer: 5900,rpm
